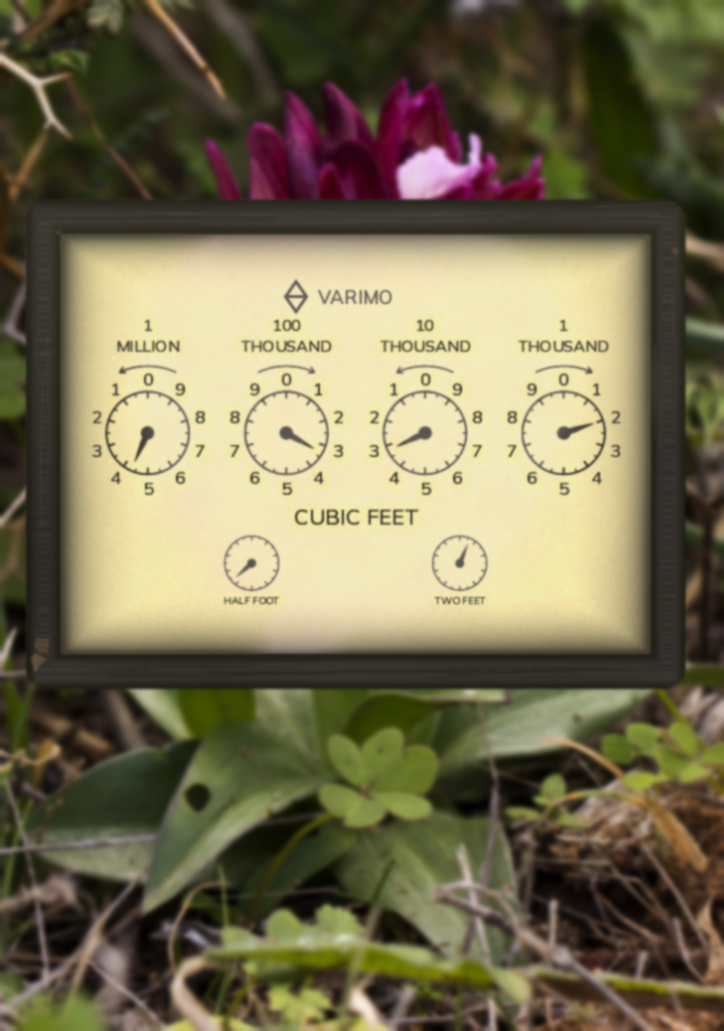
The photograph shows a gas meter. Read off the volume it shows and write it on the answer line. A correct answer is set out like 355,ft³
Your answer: 433200,ft³
